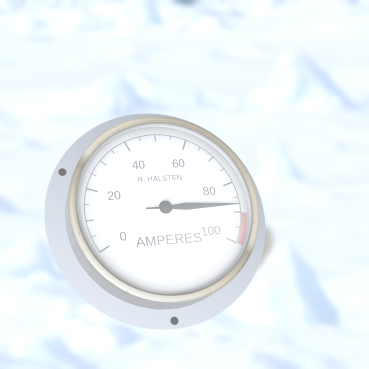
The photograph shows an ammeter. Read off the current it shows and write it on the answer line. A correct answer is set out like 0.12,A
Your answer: 87.5,A
